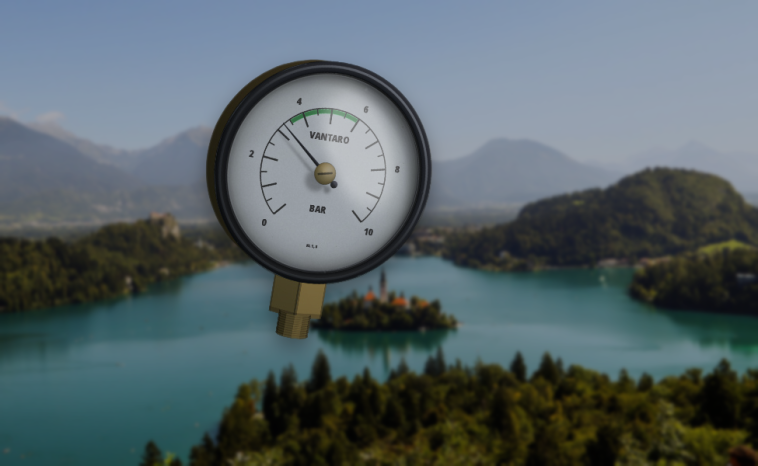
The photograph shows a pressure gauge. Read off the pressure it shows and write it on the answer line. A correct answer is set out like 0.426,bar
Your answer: 3.25,bar
